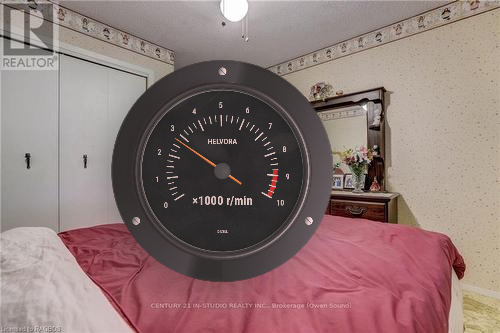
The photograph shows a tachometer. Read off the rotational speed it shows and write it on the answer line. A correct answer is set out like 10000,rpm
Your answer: 2750,rpm
